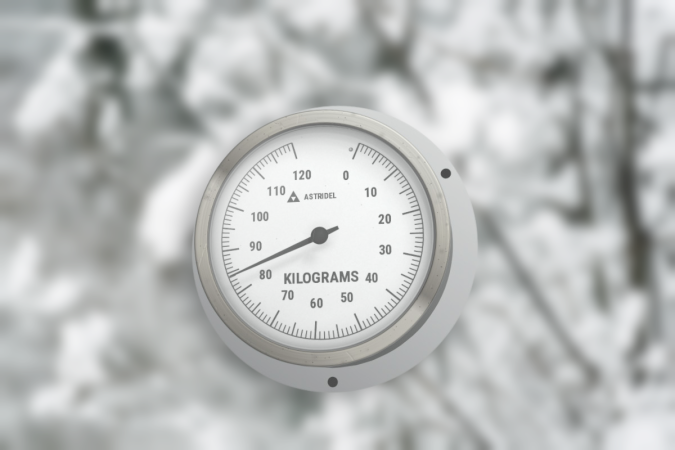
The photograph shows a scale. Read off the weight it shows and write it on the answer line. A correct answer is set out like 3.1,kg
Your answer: 84,kg
